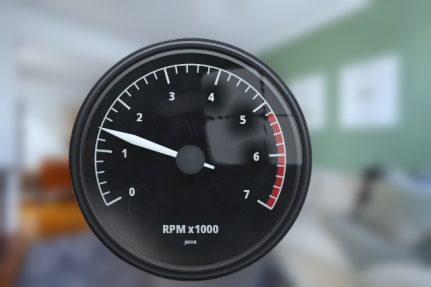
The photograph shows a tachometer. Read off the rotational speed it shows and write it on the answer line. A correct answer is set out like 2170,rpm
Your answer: 1400,rpm
